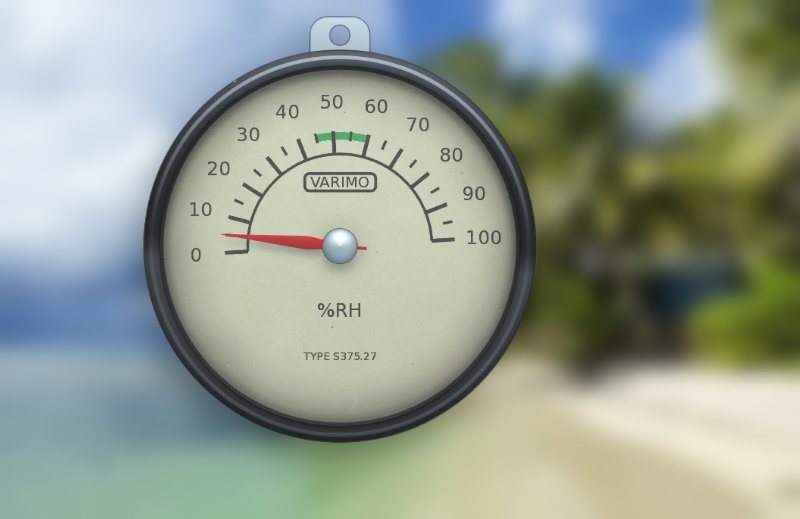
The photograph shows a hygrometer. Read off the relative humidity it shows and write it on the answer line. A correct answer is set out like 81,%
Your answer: 5,%
